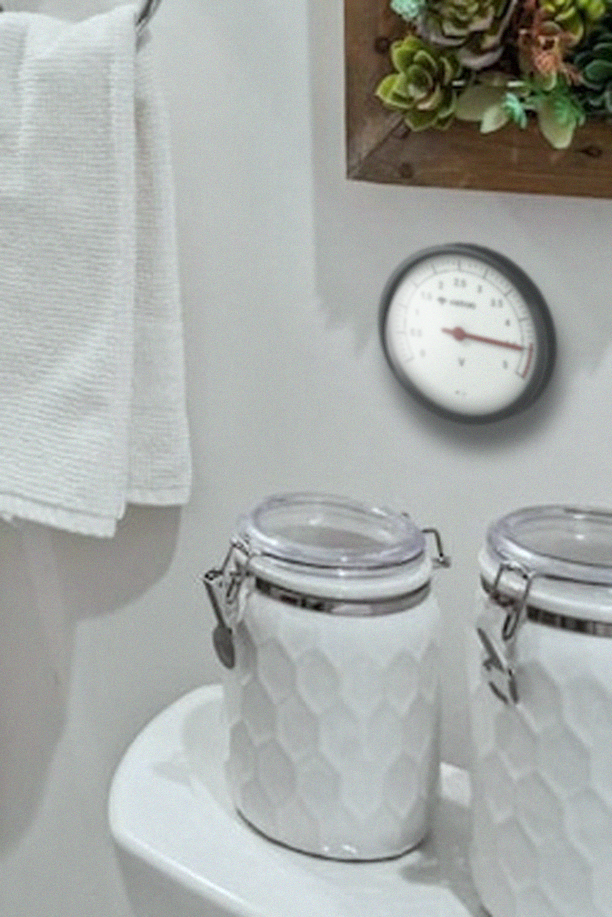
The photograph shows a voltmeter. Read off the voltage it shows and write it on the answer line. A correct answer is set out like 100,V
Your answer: 4.5,V
